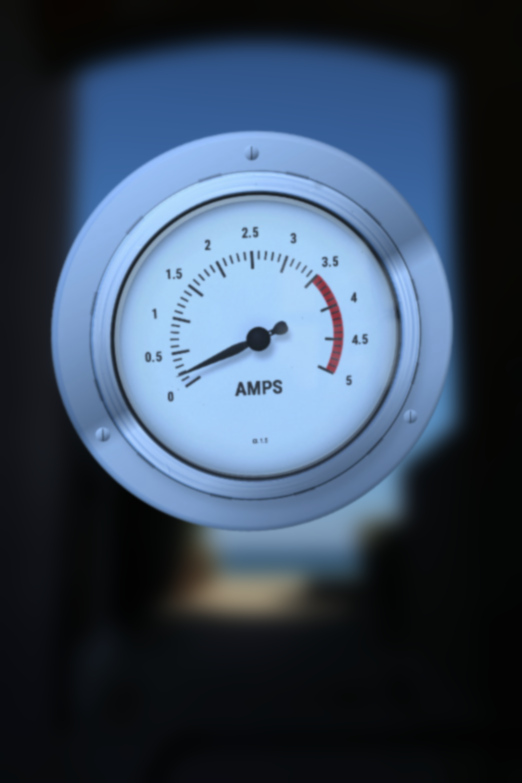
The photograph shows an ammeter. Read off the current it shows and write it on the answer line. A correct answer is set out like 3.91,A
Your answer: 0.2,A
